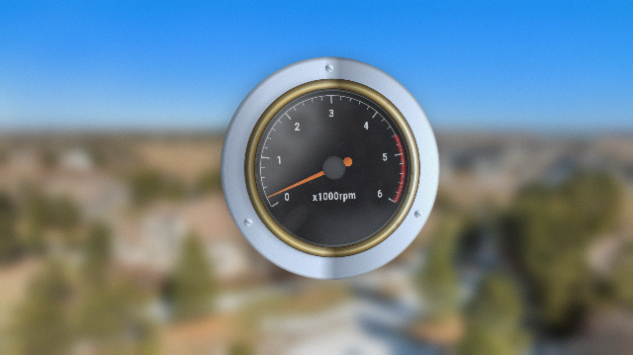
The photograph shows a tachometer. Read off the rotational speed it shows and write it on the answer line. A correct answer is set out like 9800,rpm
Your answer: 200,rpm
